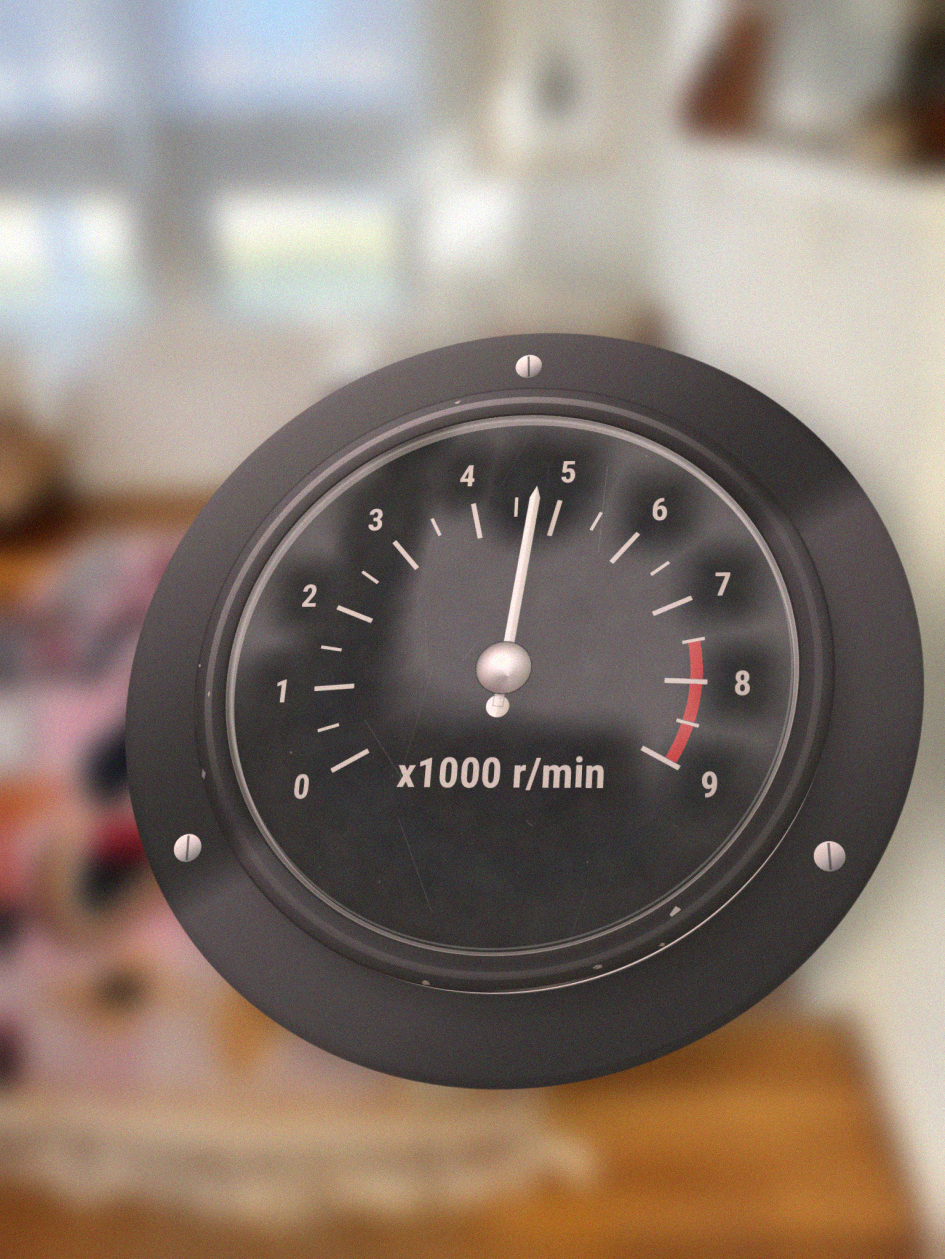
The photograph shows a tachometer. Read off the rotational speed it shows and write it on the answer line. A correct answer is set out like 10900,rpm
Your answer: 4750,rpm
